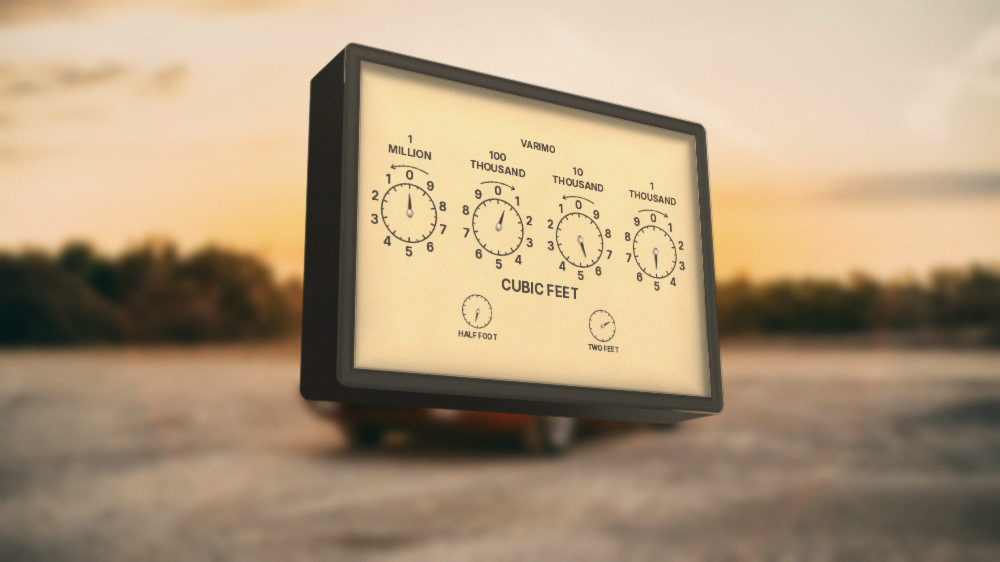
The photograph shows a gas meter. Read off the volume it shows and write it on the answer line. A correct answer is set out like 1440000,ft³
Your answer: 5500,ft³
